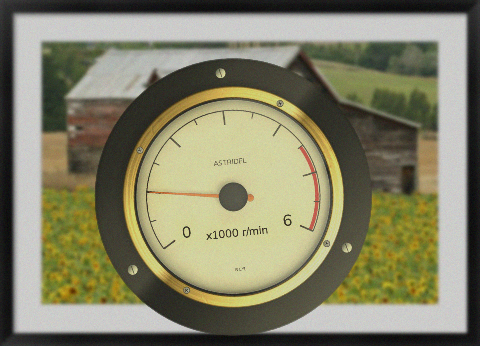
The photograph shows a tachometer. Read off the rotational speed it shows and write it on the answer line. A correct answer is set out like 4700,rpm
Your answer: 1000,rpm
